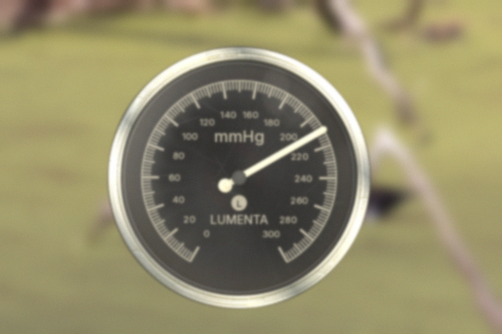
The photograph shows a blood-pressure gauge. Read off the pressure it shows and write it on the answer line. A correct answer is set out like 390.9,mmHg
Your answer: 210,mmHg
